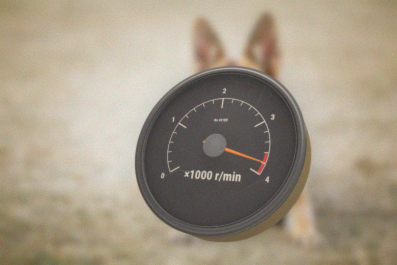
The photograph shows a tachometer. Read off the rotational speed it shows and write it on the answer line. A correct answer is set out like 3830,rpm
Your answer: 3800,rpm
